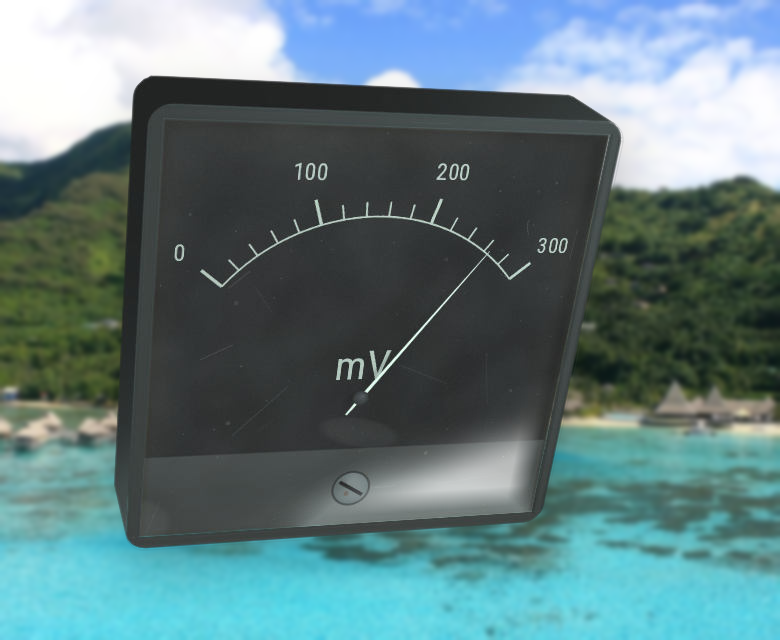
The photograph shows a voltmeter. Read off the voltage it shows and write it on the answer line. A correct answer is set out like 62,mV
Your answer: 260,mV
